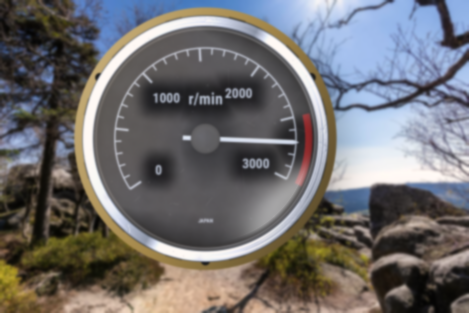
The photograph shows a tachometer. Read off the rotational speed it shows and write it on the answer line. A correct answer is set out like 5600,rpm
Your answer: 2700,rpm
